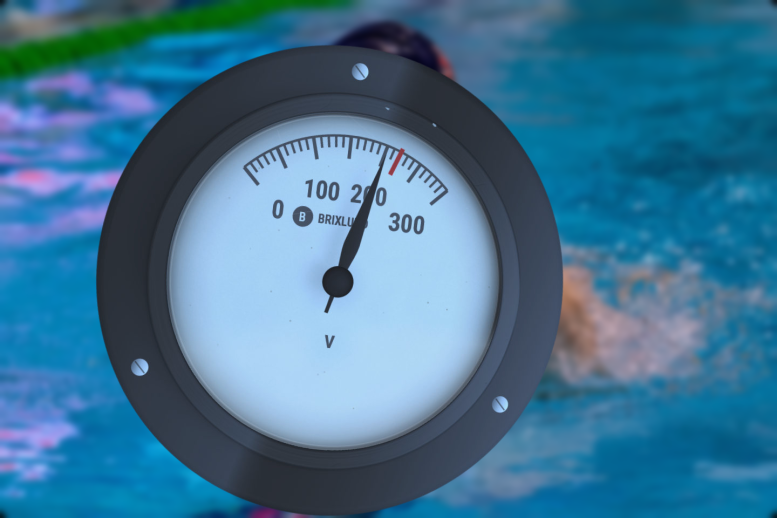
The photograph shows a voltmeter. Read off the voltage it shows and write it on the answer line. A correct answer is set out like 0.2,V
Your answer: 200,V
